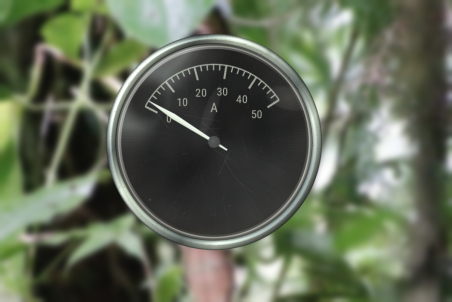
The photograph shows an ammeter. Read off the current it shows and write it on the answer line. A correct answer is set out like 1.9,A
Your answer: 2,A
